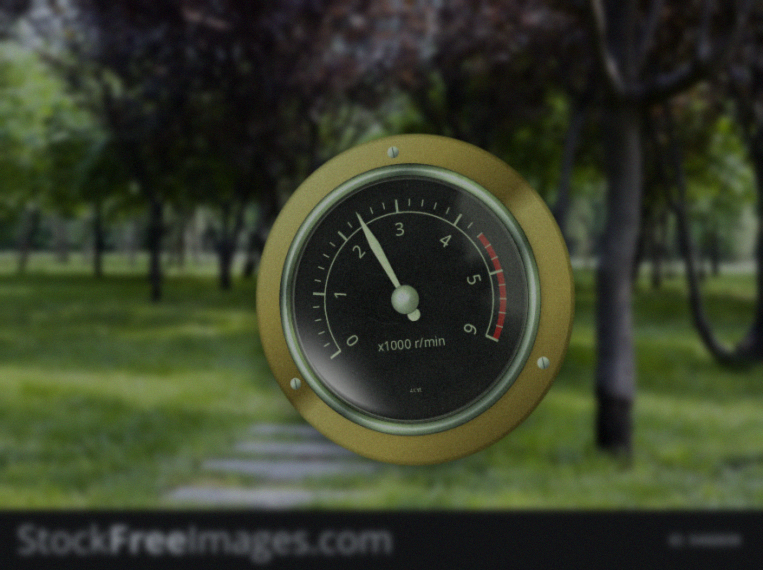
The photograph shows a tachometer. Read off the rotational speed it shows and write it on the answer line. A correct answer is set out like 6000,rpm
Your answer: 2400,rpm
